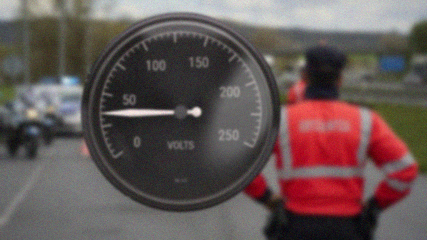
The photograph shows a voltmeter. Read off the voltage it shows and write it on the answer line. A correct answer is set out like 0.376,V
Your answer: 35,V
